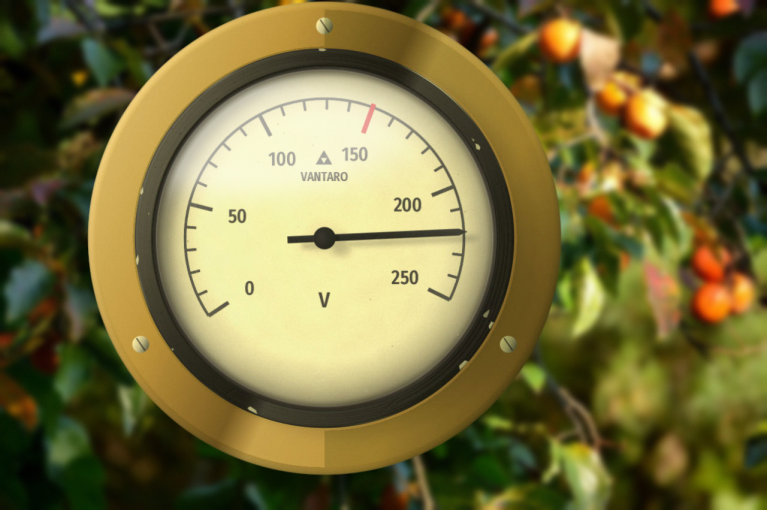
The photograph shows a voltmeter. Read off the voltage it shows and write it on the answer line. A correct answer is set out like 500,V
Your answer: 220,V
